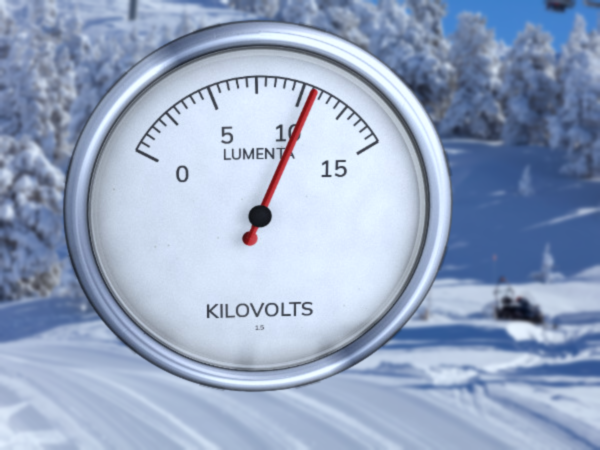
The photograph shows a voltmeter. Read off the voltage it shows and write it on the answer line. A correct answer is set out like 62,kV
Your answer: 10.5,kV
